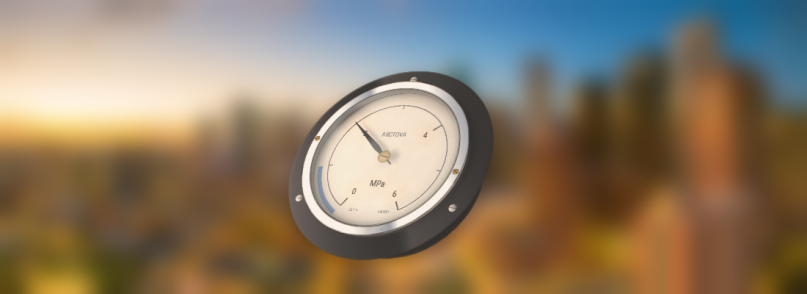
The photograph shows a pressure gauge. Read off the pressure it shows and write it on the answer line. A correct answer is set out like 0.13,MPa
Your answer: 2,MPa
